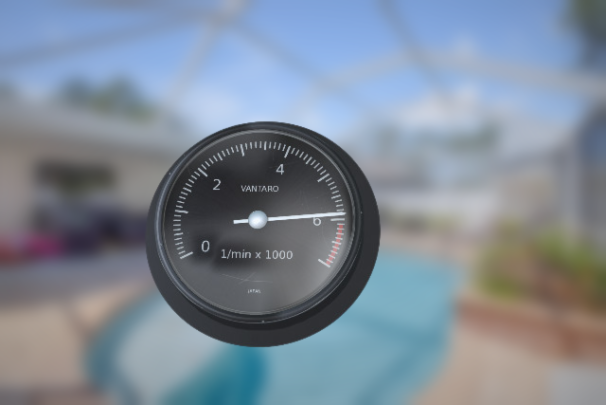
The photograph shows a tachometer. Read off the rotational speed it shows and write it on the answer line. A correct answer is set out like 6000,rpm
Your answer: 5900,rpm
